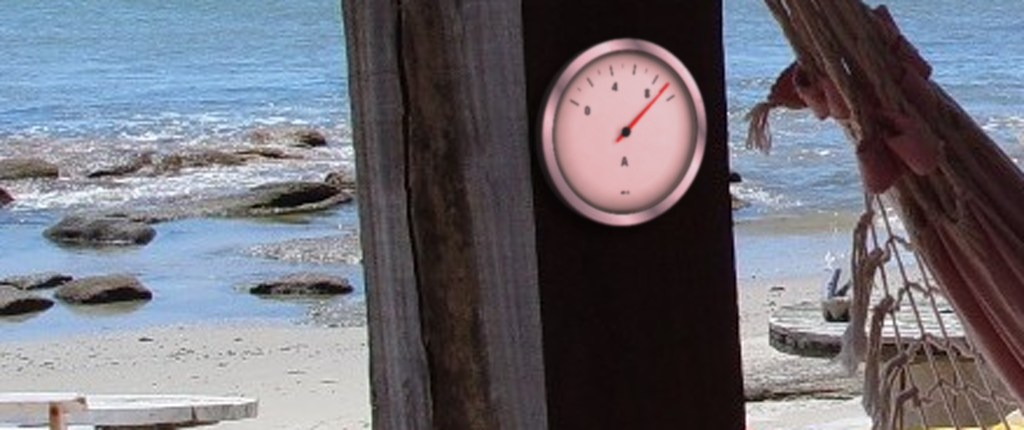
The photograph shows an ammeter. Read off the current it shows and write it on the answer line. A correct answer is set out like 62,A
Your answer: 9,A
